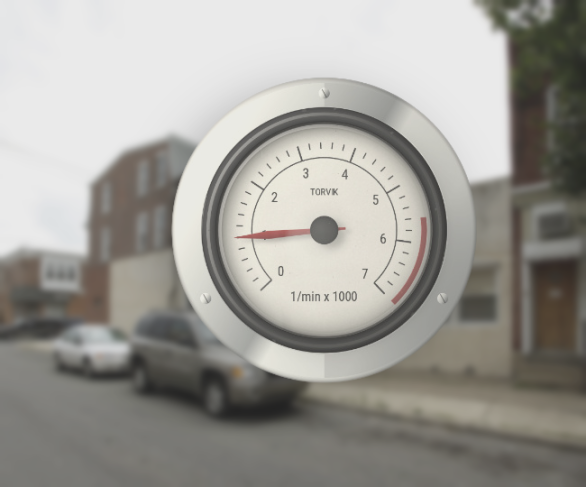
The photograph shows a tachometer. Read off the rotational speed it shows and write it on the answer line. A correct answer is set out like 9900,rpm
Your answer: 1000,rpm
